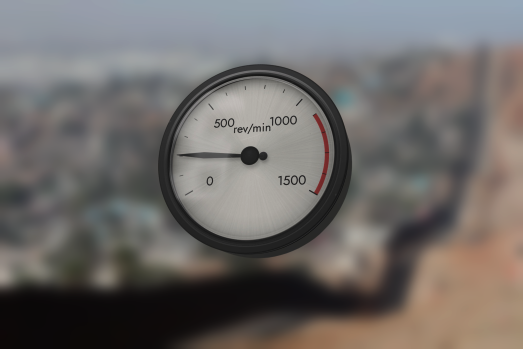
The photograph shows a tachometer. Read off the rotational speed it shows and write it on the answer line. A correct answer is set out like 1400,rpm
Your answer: 200,rpm
